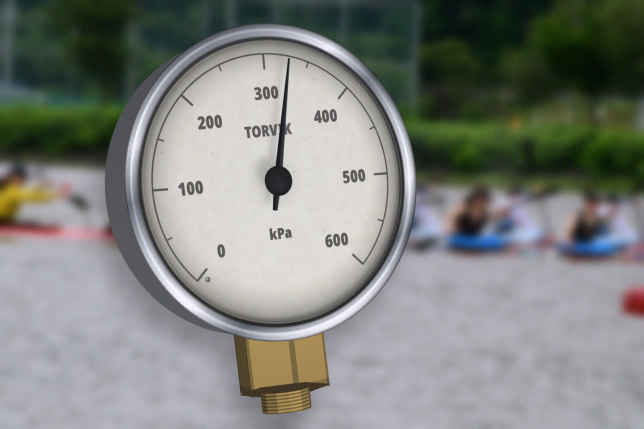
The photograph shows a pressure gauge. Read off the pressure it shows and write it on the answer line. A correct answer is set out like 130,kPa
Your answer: 325,kPa
